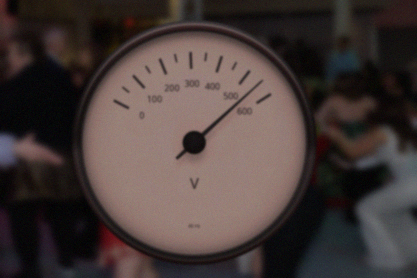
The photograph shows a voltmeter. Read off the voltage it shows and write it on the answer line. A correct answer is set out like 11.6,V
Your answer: 550,V
